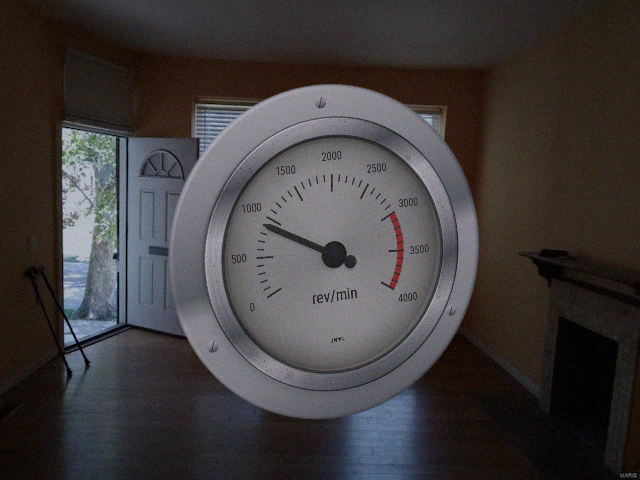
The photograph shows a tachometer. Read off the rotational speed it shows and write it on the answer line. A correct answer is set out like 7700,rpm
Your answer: 900,rpm
